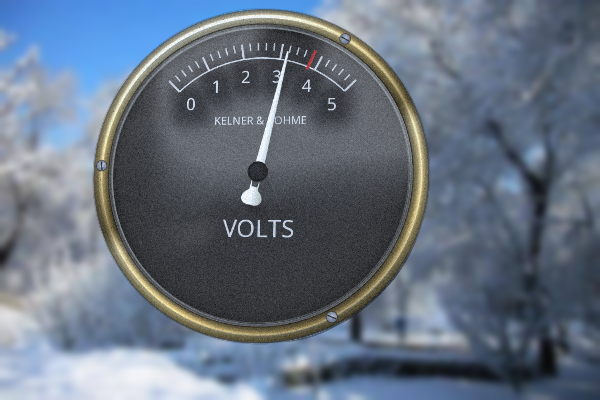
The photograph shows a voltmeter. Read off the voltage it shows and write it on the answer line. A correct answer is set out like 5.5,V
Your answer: 3.2,V
